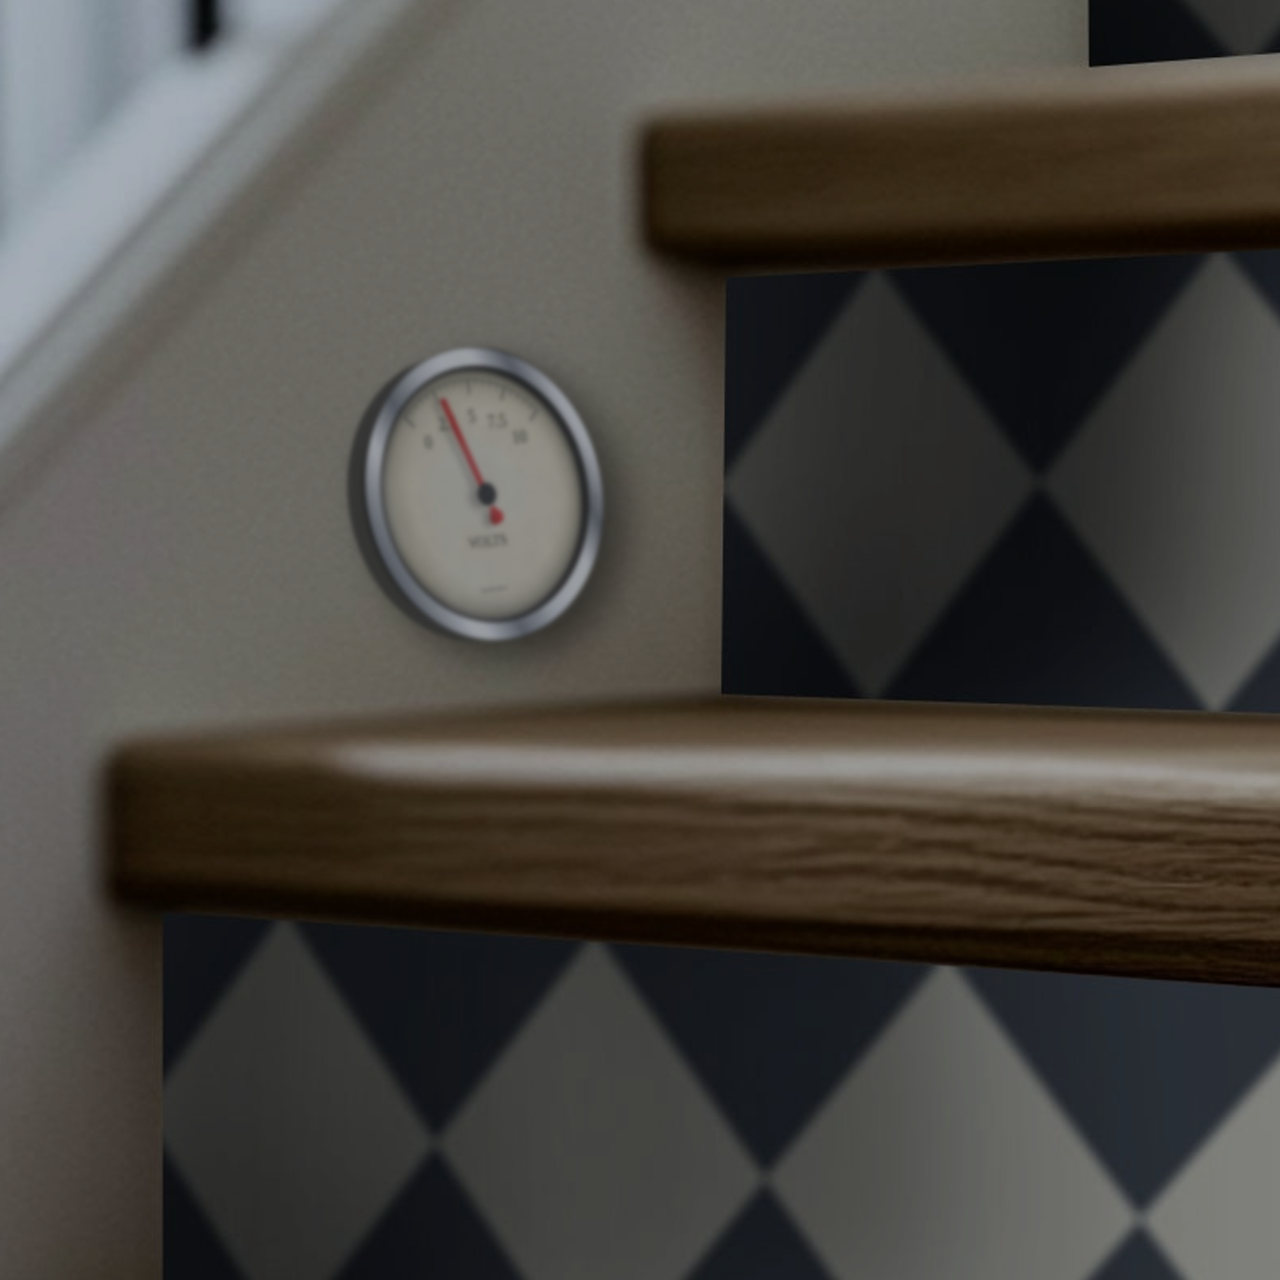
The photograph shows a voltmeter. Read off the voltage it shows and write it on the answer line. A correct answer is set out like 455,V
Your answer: 2.5,V
